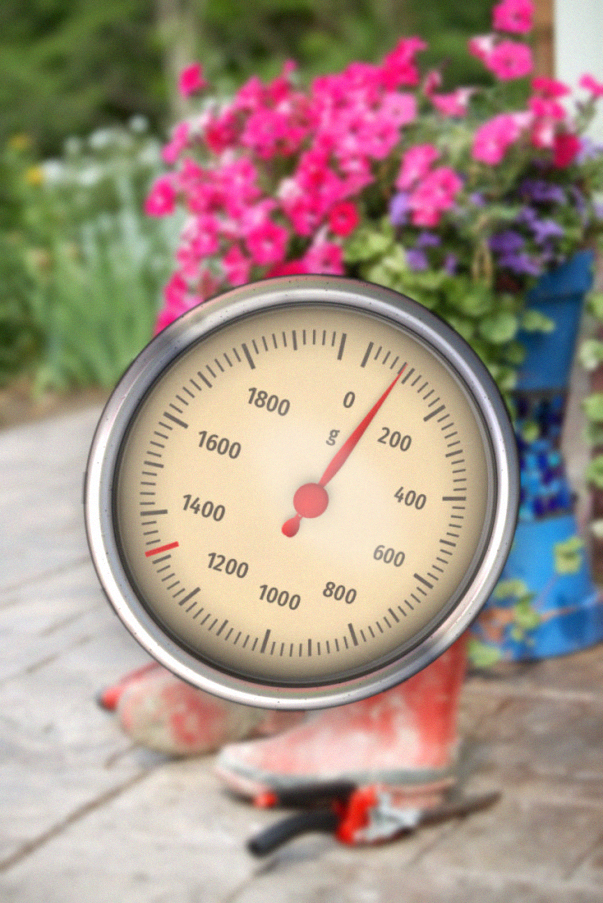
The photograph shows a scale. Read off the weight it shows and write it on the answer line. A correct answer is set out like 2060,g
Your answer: 80,g
